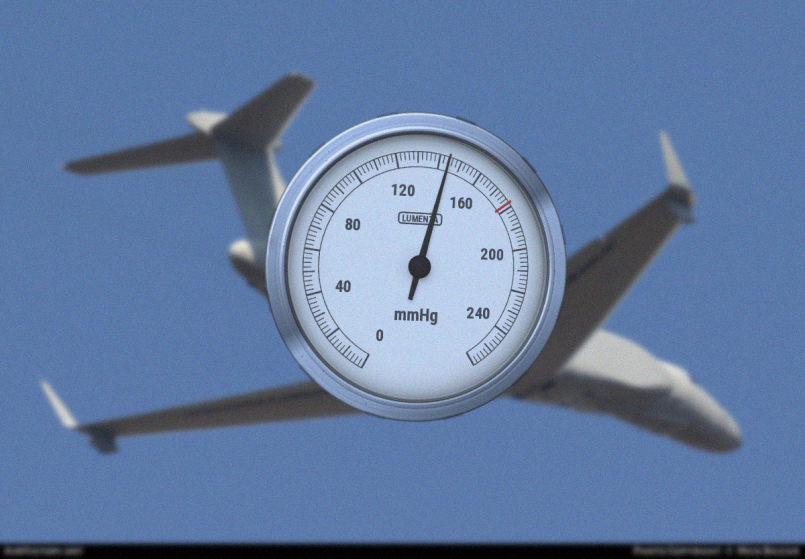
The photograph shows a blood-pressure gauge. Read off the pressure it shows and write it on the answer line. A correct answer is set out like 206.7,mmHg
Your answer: 144,mmHg
